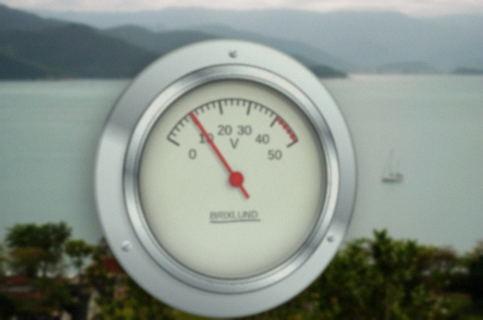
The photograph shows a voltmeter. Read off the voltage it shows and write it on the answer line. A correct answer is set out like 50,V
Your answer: 10,V
